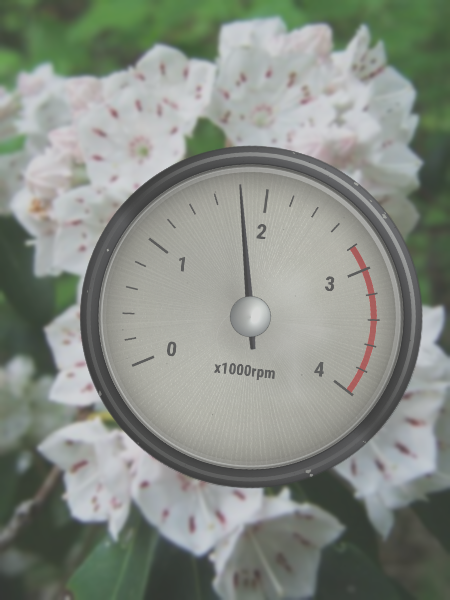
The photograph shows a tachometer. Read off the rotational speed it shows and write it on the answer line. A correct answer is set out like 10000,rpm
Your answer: 1800,rpm
